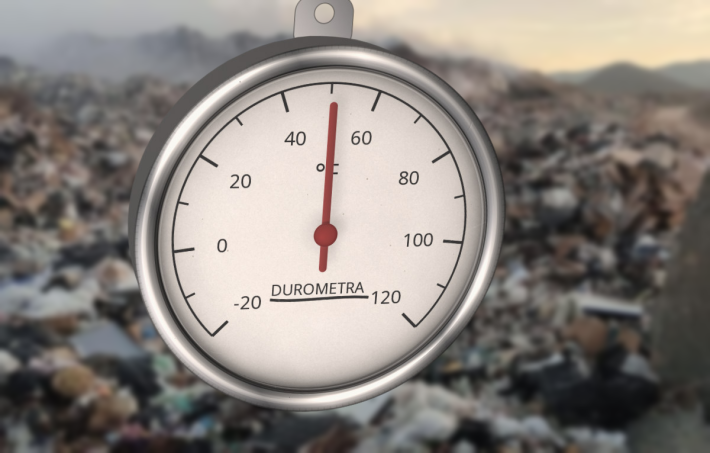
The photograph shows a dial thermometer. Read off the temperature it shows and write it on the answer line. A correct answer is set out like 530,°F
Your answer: 50,°F
